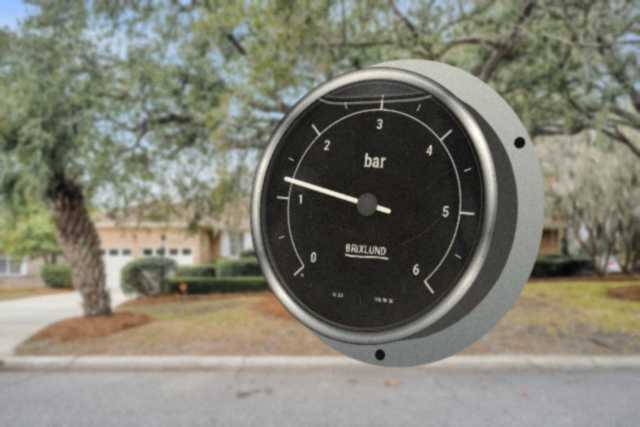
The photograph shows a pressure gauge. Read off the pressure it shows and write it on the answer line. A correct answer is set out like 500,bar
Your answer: 1.25,bar
